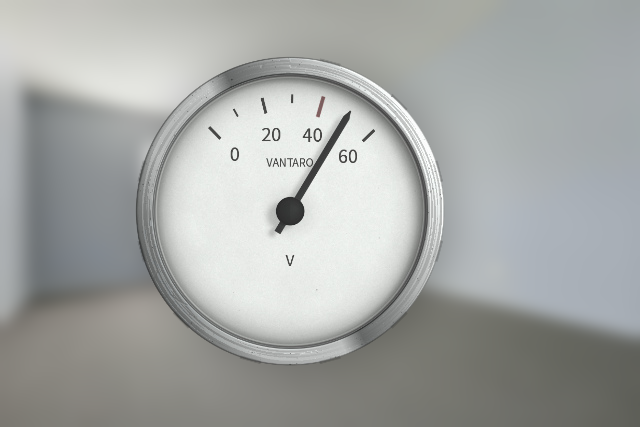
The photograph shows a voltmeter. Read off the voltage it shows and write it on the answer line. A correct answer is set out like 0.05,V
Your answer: 50,V
